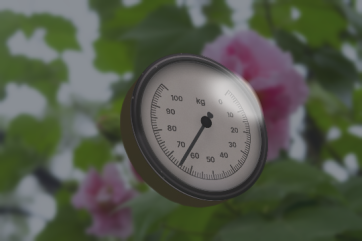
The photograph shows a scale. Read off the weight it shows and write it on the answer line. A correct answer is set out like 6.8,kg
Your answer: 65,kg
